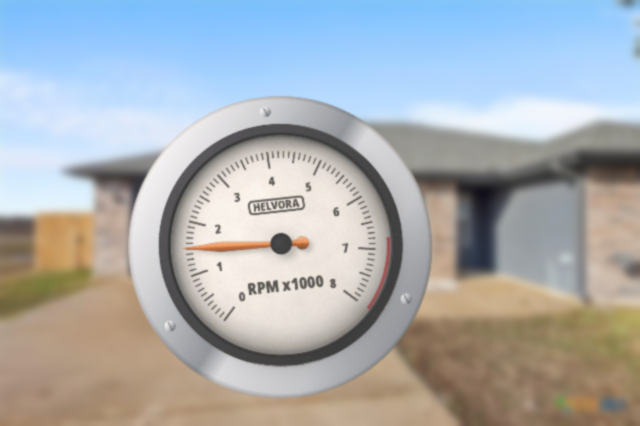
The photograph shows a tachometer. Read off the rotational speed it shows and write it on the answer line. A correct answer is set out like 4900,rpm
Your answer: 1500,rpm
